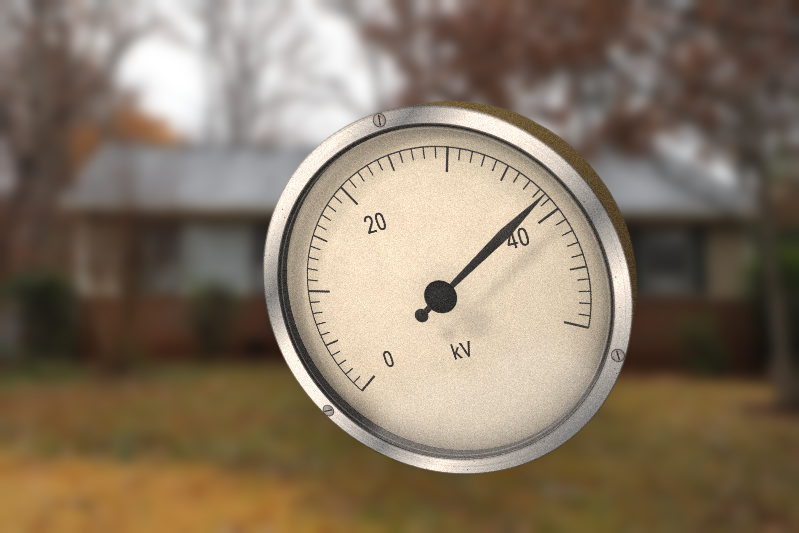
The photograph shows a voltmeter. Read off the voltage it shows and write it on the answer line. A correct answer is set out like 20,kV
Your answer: 38.5,kV
